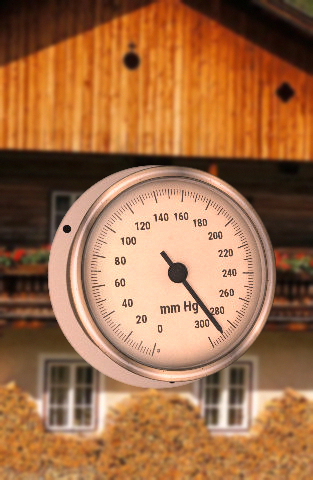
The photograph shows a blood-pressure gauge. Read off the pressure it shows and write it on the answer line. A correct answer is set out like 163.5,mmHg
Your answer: 290,mmHg
